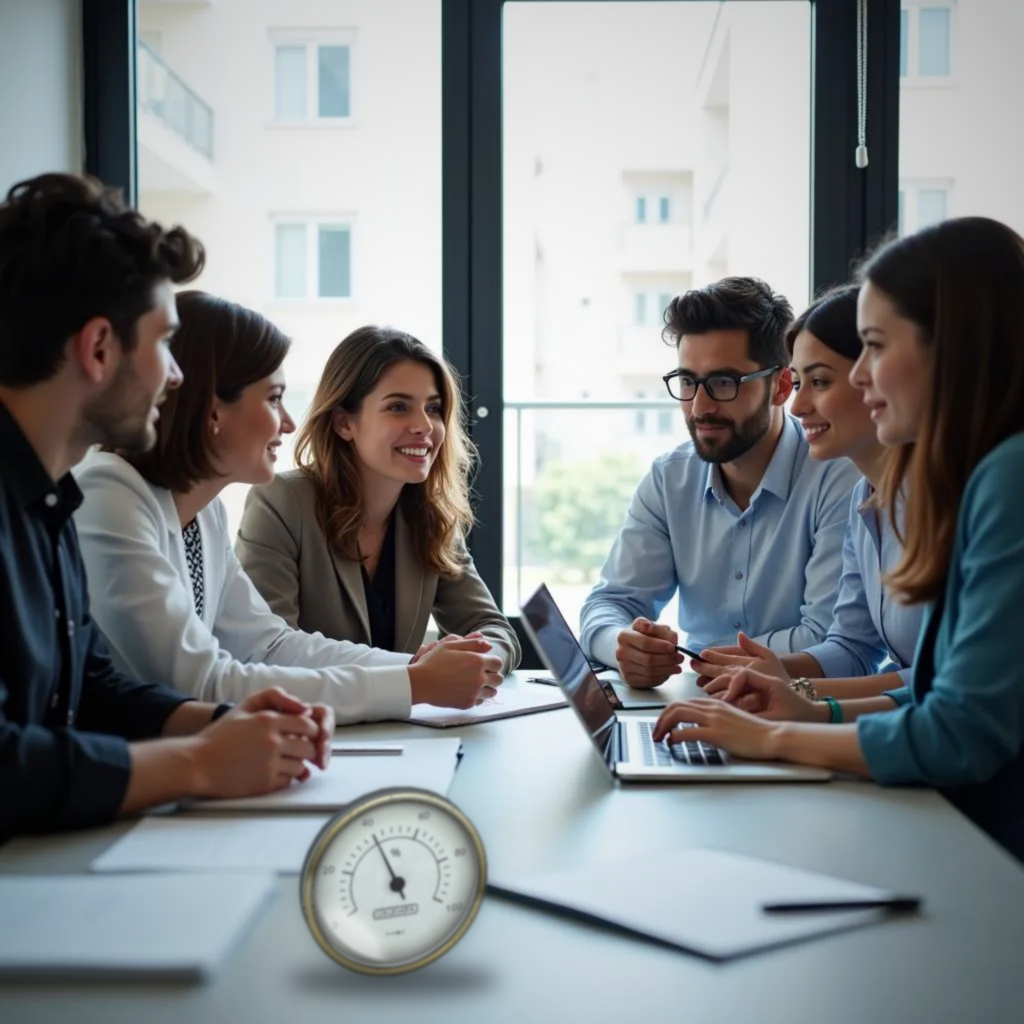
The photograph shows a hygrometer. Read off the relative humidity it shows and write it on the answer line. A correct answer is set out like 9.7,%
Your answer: 40,%
